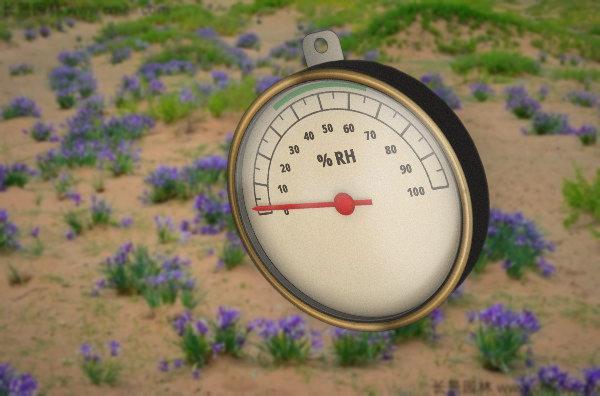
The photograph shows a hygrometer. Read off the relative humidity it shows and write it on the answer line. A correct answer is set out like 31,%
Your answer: 2.5,%
